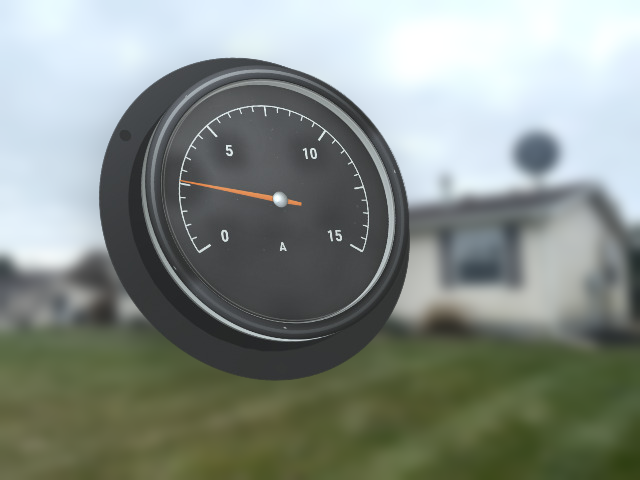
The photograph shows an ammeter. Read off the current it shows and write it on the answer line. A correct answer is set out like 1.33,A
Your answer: 2.5,A
